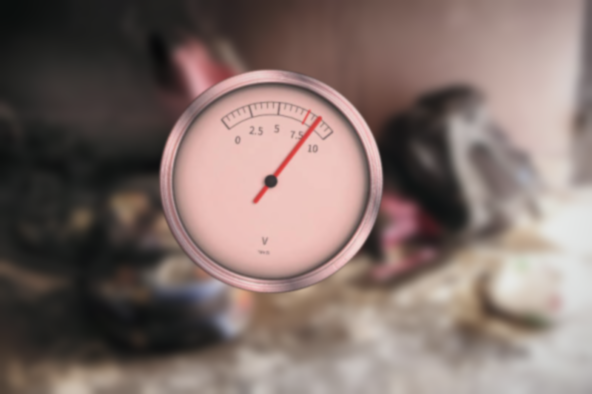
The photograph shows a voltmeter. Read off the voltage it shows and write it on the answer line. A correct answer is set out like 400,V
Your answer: 8.5,V
